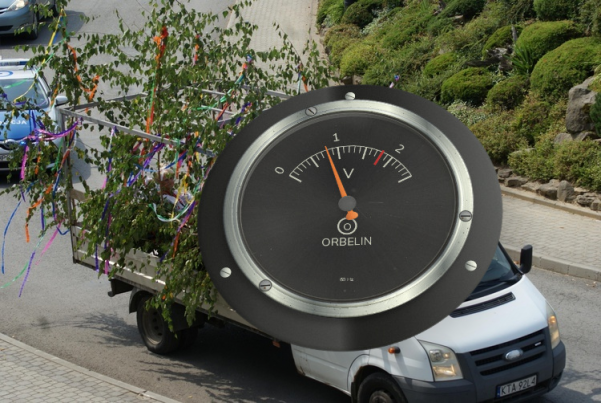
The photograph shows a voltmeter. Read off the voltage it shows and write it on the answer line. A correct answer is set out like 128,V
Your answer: 0.8,V
